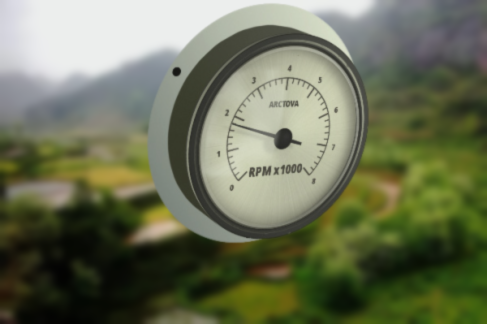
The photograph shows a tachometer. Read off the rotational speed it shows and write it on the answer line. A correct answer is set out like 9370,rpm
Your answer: 1800,rpm
